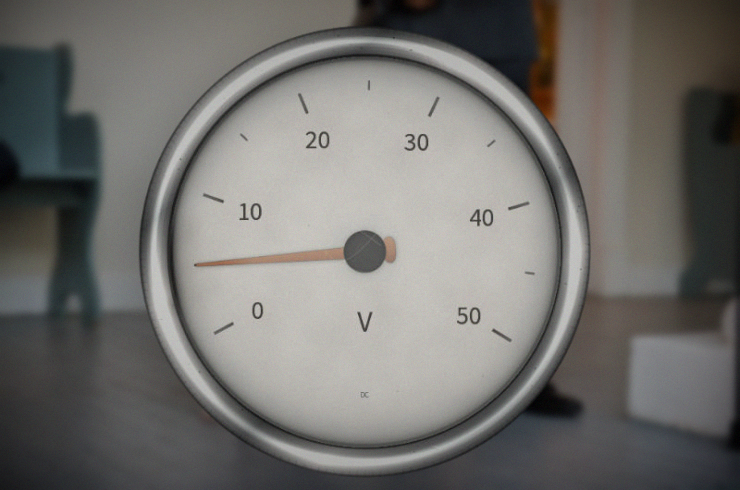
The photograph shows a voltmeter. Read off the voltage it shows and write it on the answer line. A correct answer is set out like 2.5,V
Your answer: 5,V
